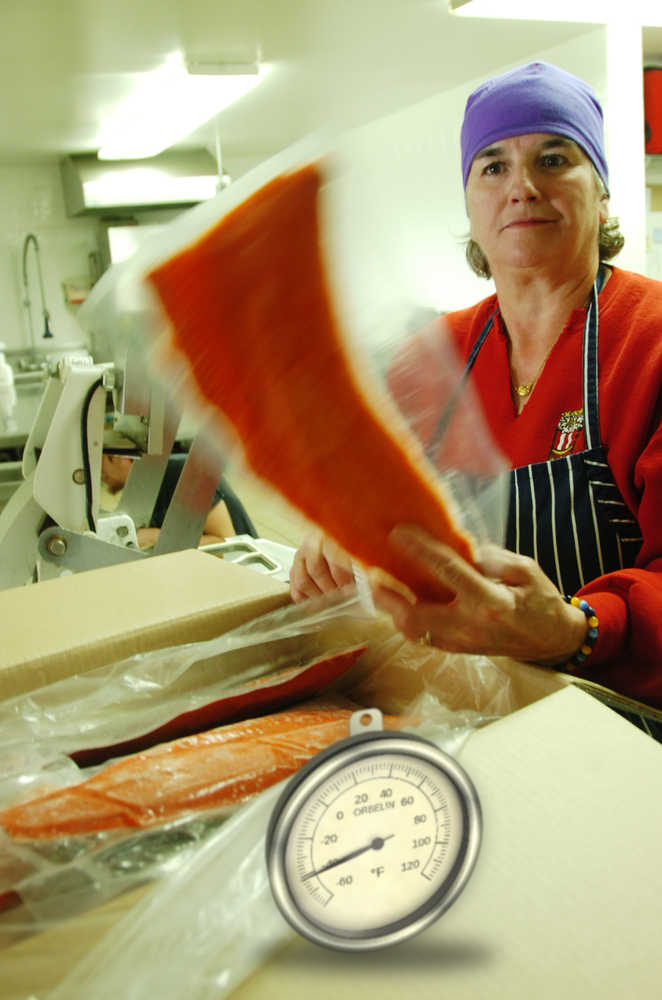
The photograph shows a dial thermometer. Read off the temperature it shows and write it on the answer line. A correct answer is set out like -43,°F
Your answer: -40,°F
